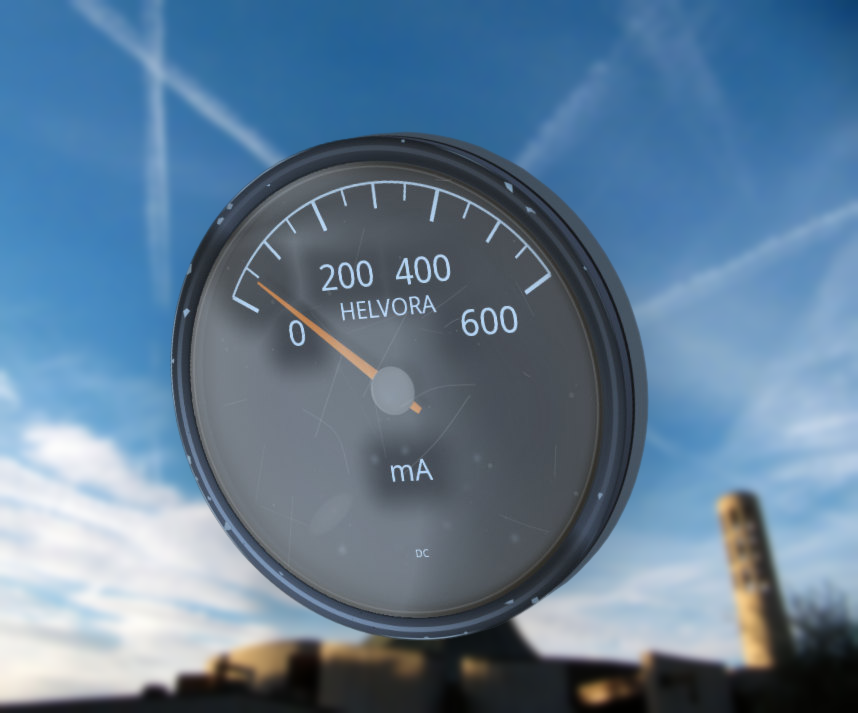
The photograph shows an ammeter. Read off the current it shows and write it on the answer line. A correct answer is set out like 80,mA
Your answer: 50,mA
